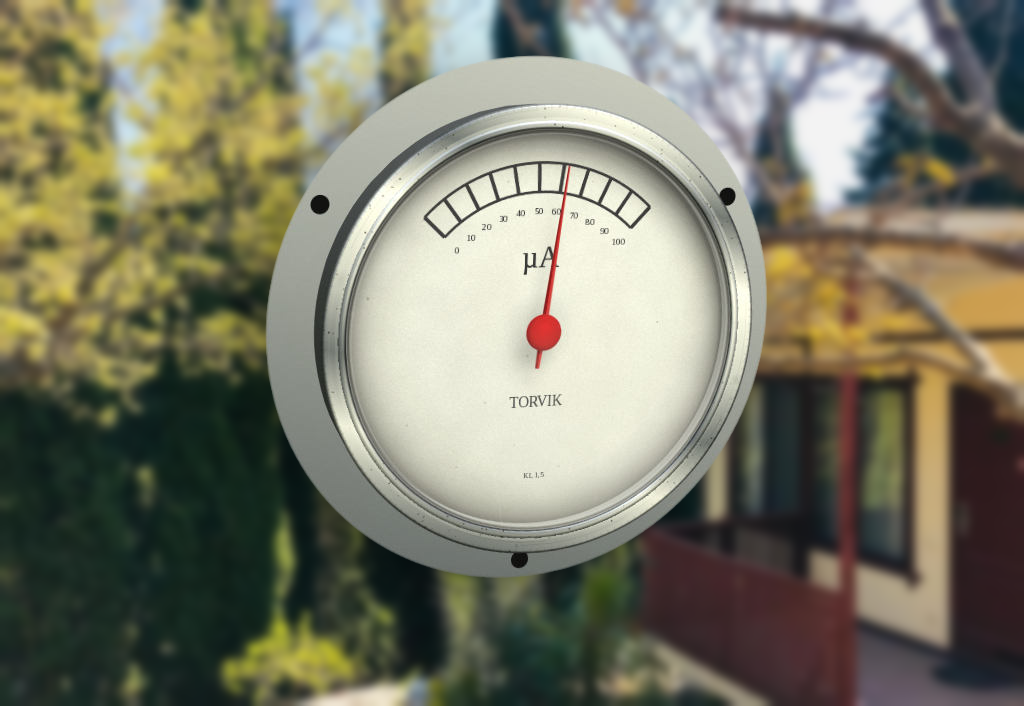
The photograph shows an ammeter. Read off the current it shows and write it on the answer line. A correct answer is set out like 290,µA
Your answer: 60,µA
